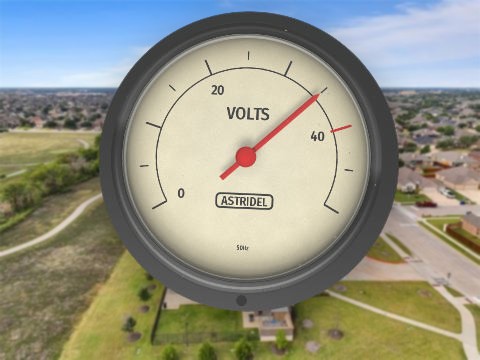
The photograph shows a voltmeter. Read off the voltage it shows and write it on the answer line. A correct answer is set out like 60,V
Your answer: 35,V
